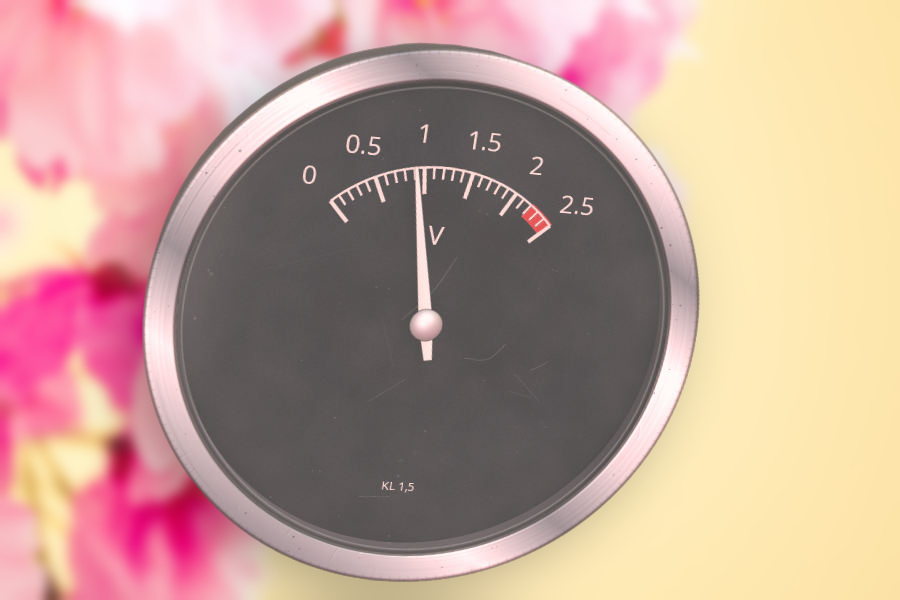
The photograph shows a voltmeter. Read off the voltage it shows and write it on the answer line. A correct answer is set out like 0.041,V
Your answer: 0.9,V
